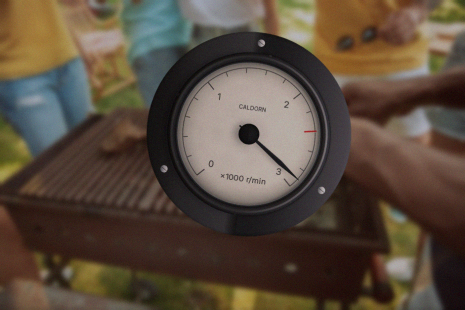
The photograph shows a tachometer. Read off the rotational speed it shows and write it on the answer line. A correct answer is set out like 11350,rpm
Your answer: 2900,rpm
